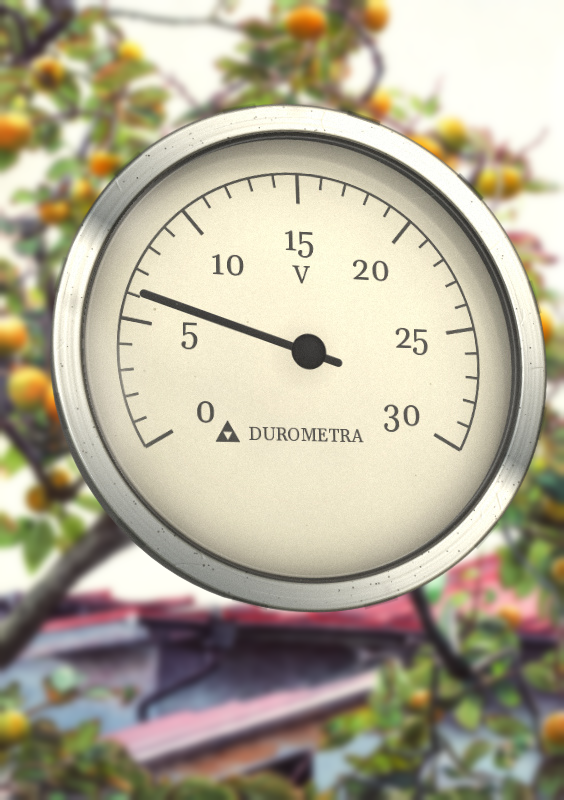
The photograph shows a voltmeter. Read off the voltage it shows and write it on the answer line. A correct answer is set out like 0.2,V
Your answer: 6,V
